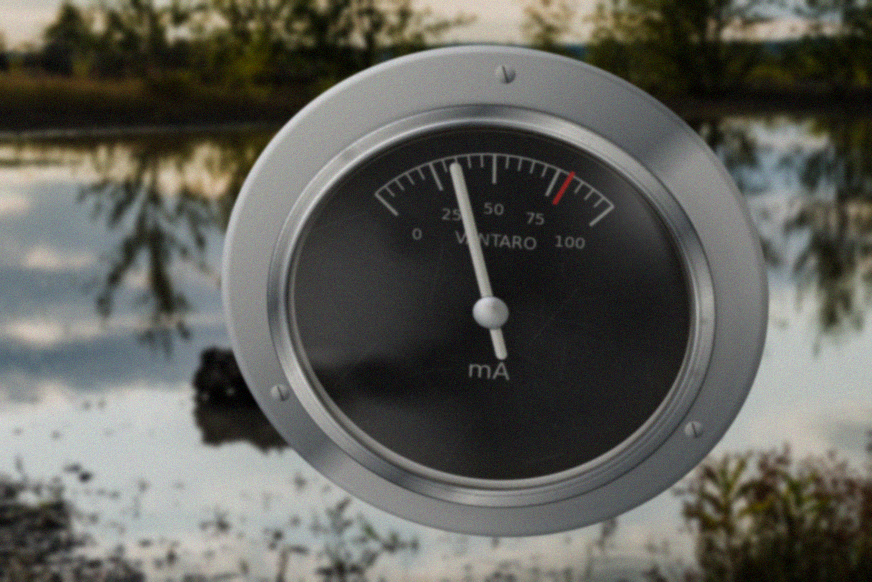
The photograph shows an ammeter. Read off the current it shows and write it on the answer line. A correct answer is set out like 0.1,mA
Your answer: 35,mA
